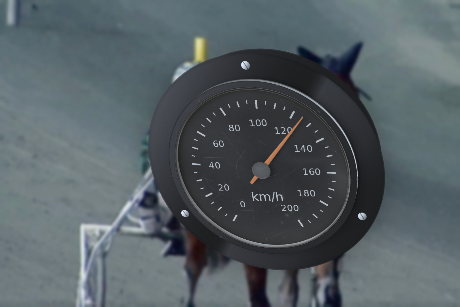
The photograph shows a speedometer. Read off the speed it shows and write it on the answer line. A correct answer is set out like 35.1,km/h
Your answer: 125,km/h
